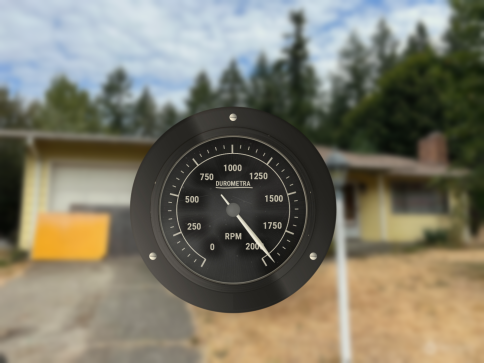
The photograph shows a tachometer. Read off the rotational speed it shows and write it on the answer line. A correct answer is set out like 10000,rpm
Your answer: 1950,rpm
